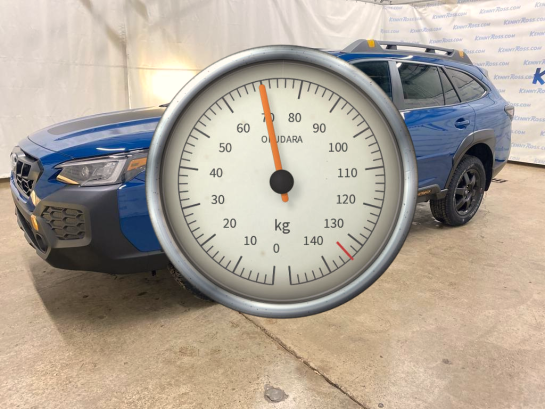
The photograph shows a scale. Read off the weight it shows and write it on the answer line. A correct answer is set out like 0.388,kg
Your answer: 70,kg
